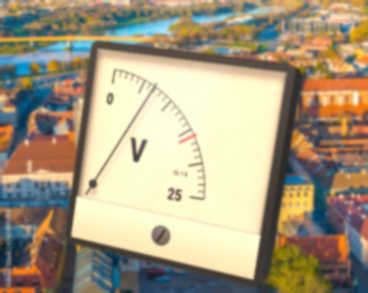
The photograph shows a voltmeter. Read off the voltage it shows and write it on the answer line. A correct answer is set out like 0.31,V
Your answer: 7,V
